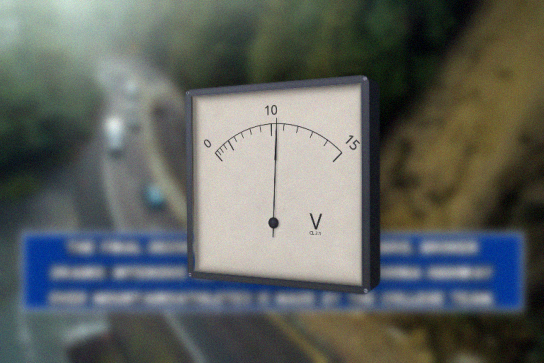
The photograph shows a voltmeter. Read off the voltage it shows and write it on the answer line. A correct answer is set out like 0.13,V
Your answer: 10.5,V
